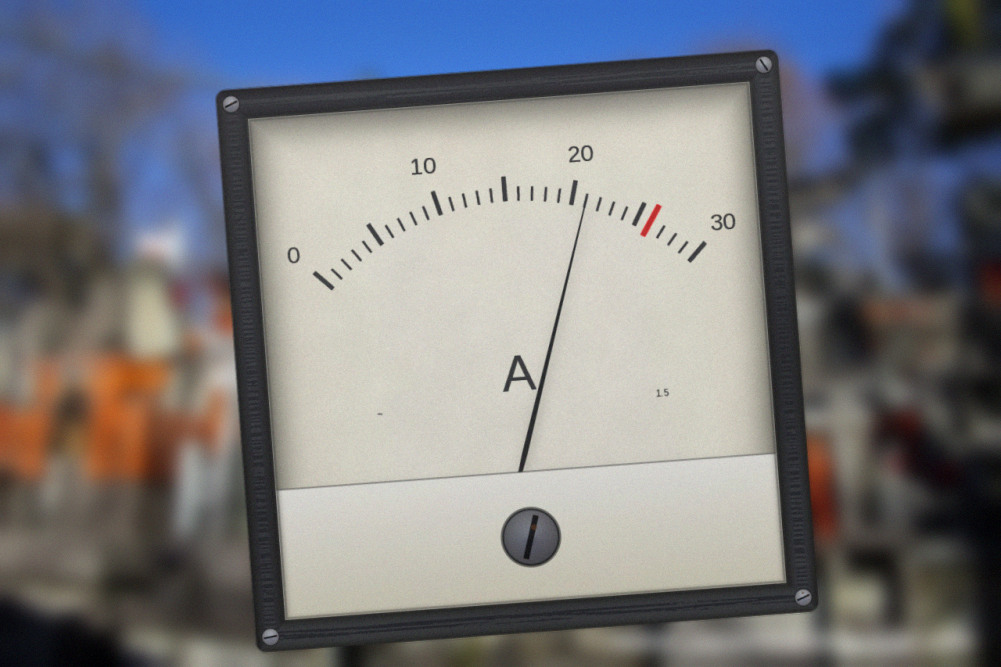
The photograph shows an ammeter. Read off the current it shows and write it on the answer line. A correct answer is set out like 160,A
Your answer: 21,A
